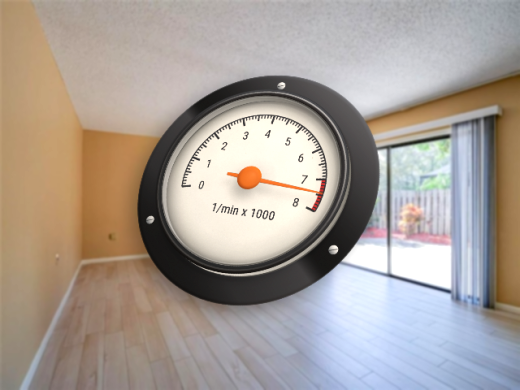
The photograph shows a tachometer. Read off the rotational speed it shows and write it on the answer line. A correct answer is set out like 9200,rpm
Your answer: 7500,rpm
